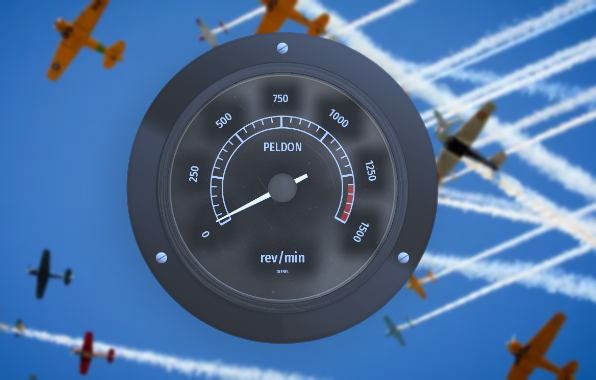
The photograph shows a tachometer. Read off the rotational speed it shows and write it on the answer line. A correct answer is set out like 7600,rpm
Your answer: 25,rpm
